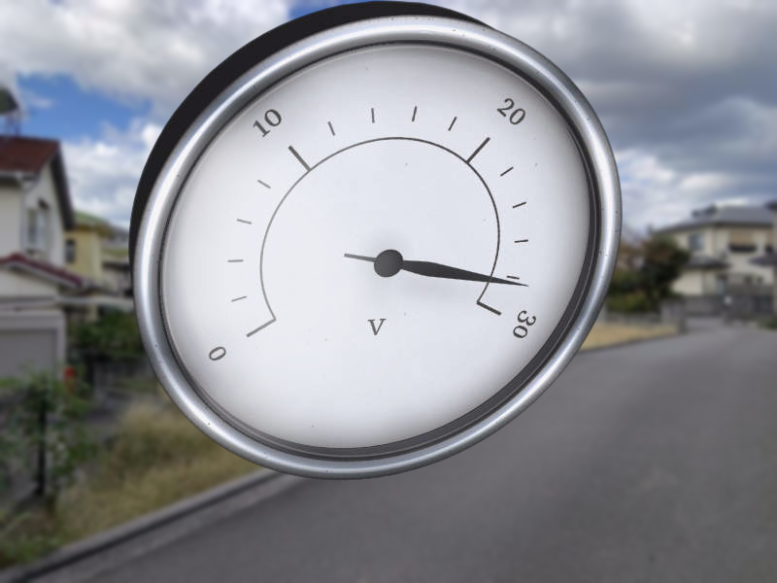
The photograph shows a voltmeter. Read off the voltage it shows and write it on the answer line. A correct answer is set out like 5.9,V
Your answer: 28,V
